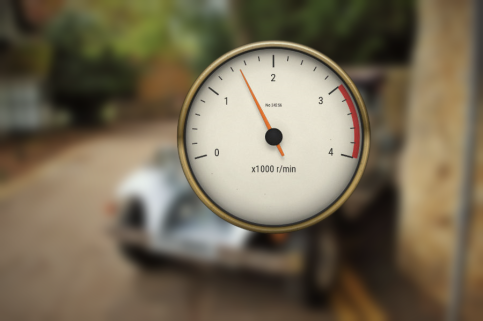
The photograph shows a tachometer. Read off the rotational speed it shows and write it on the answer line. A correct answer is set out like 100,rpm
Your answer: 1500,rpm
